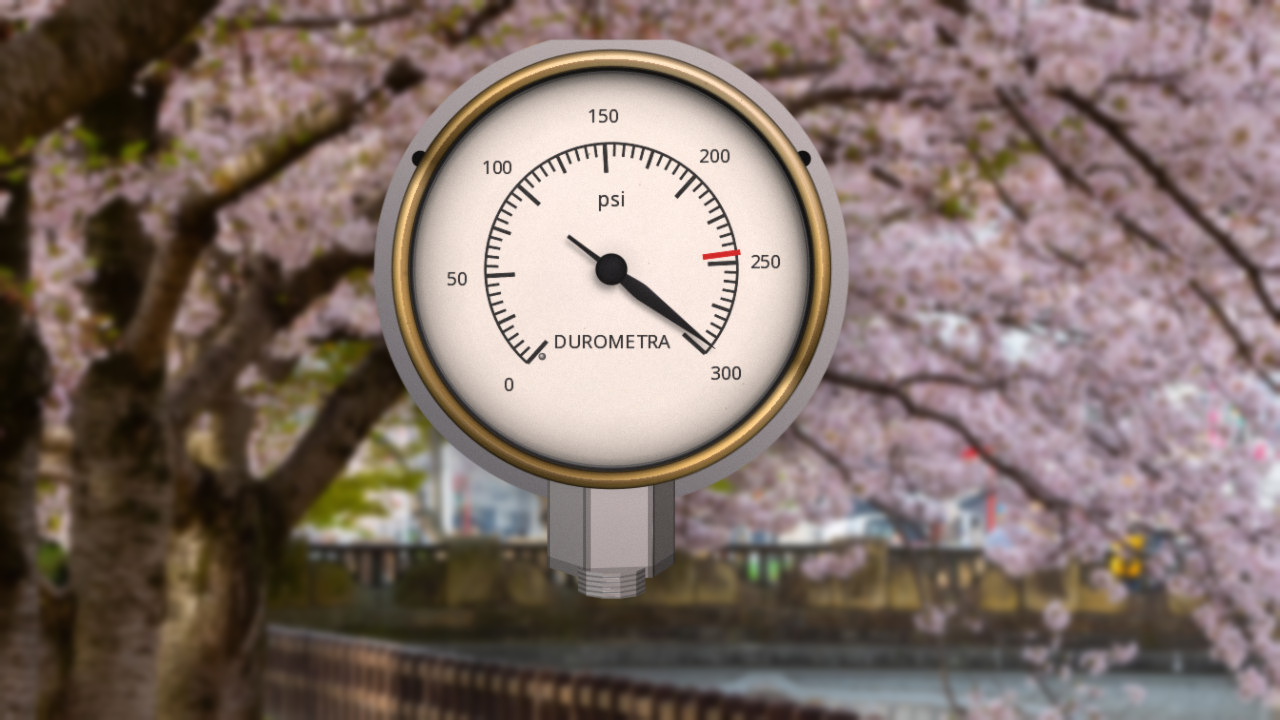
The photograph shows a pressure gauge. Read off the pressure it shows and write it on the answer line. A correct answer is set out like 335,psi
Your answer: 295,psi
